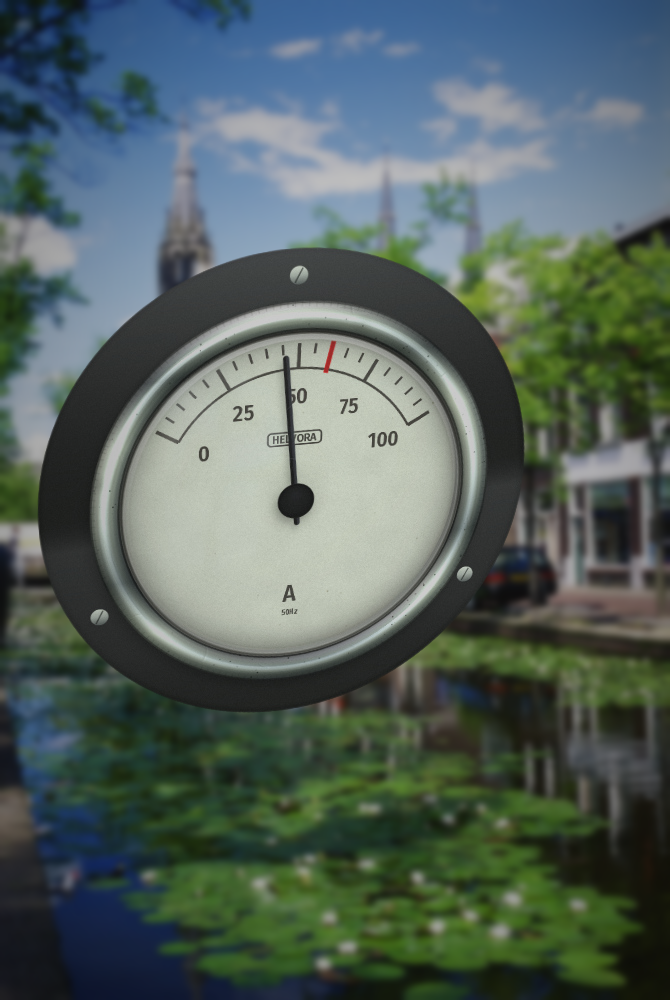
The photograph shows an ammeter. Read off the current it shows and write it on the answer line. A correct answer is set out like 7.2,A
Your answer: 45,A
